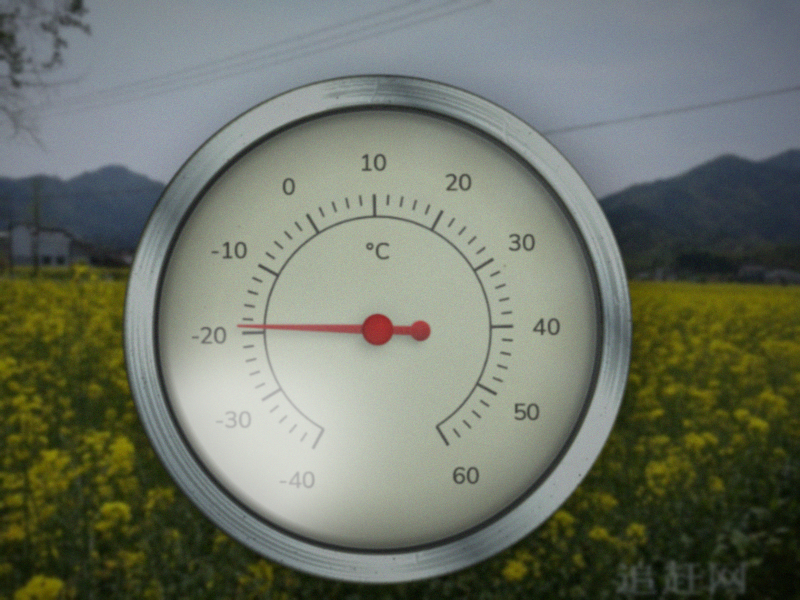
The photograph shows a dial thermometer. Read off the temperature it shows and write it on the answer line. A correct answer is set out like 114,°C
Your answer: -19,°C
